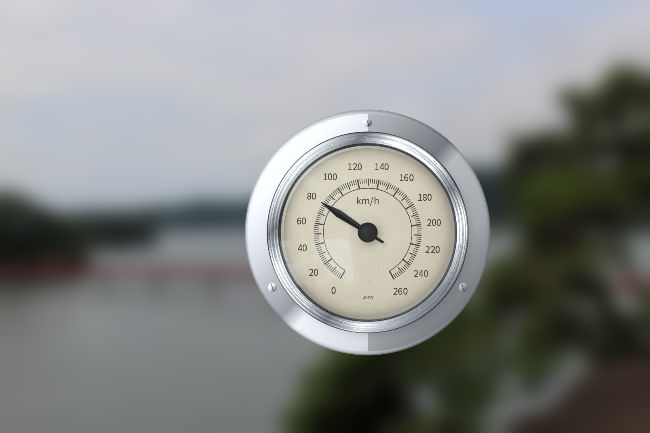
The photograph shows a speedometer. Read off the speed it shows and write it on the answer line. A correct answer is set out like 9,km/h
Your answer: 80,km/h
